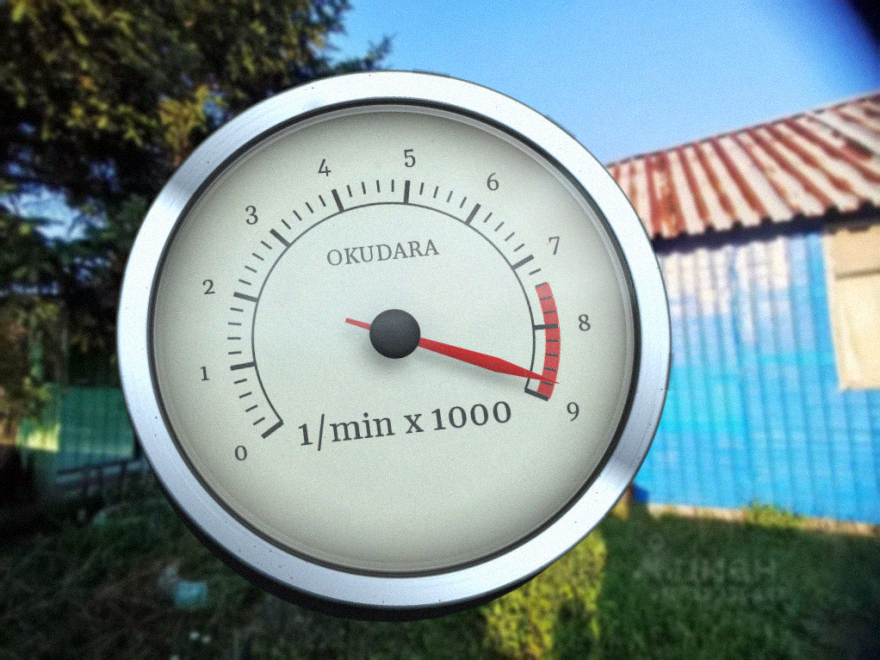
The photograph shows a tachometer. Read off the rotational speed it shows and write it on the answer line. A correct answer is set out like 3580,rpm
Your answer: 8800,rpm
